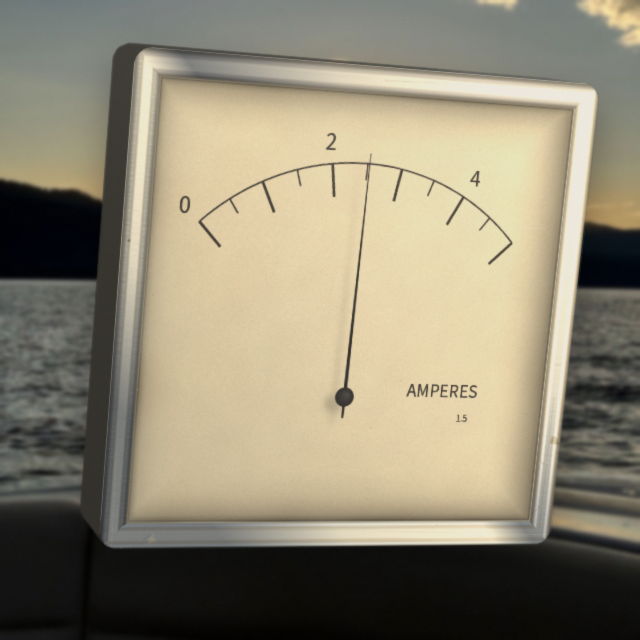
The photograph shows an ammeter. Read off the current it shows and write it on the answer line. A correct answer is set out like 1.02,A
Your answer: 2.5,A
